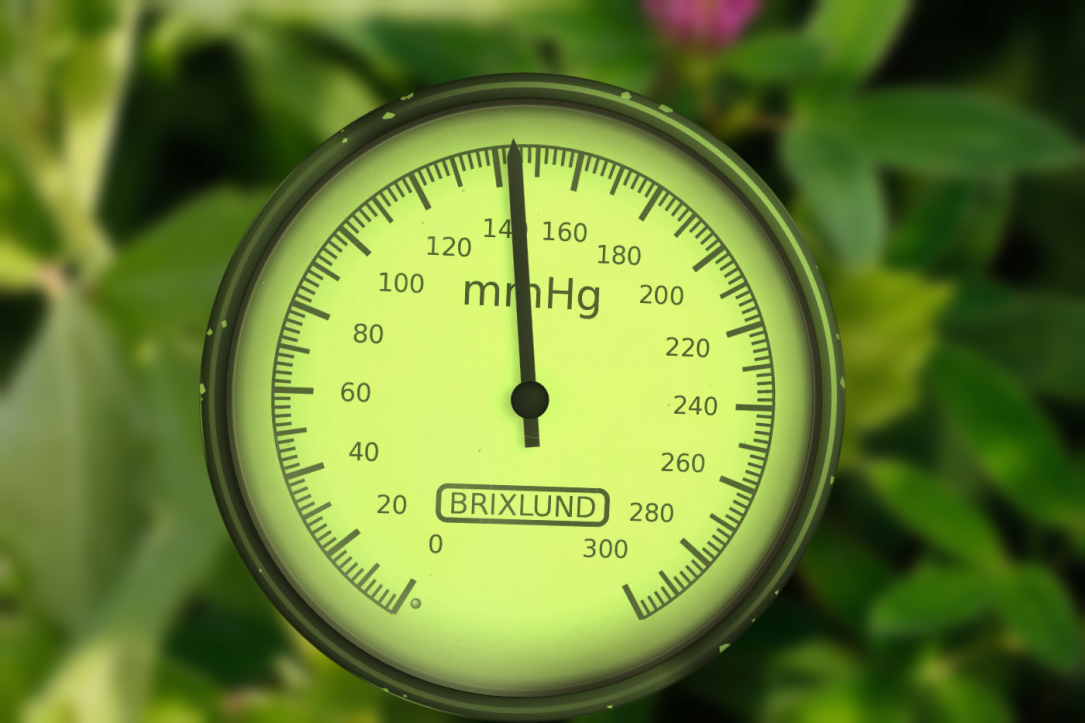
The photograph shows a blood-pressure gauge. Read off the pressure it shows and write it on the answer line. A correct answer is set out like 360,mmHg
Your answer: 144,mmHg
